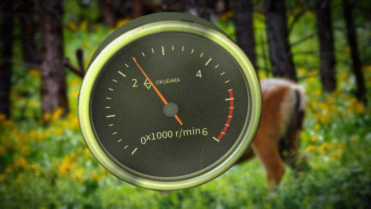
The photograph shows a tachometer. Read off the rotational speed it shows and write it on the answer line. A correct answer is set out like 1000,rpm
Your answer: 2400,rpm
